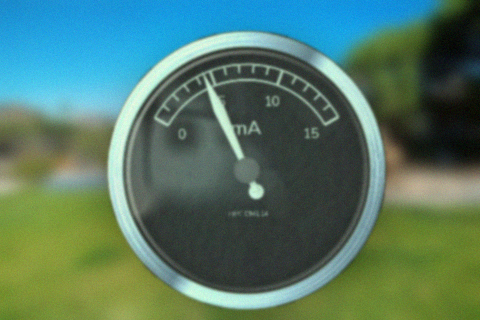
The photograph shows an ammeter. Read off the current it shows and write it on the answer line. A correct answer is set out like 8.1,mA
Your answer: 4.5,mA
